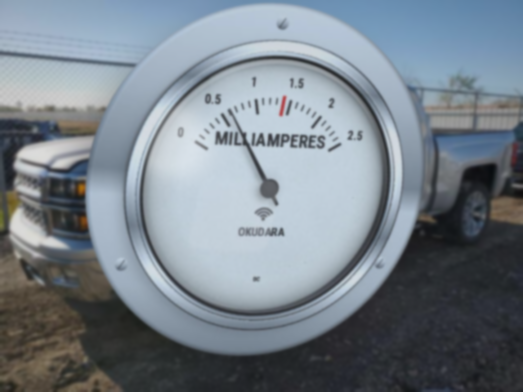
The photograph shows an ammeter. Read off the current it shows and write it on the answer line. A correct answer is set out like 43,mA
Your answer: 0.6,mA
